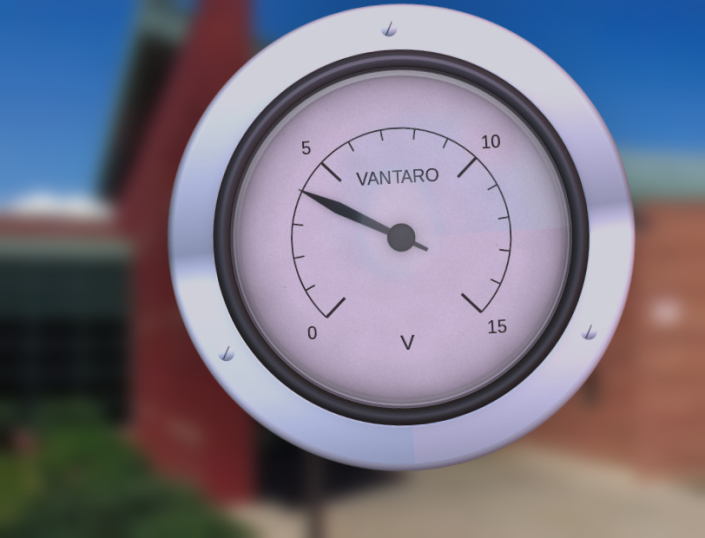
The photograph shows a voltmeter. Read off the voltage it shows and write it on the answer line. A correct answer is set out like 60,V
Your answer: 4,V
